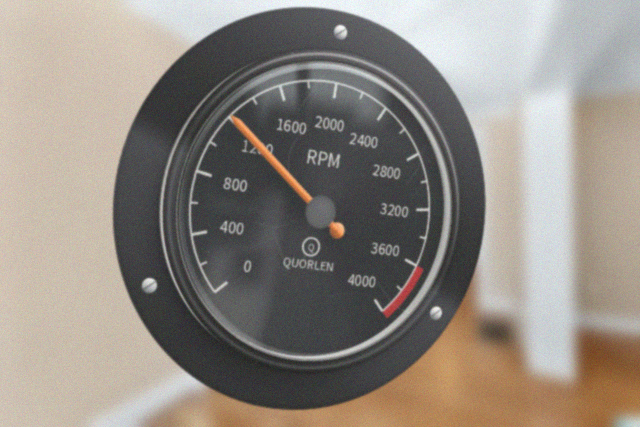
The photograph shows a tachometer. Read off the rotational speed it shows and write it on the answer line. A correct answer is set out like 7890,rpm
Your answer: 1200,rpm
